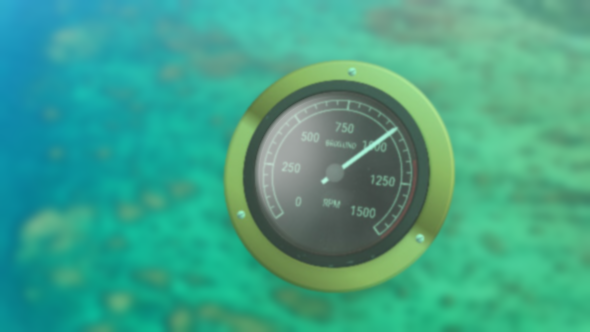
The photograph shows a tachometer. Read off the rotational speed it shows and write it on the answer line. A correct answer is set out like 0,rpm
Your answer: 1000,rpm
